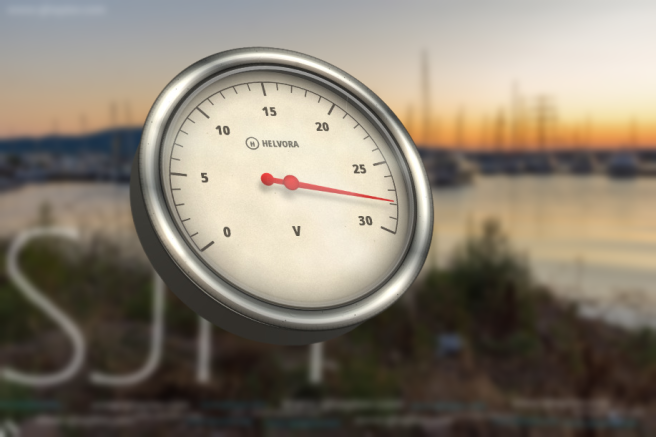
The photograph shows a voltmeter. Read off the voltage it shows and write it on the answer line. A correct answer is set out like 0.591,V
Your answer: 28,V
